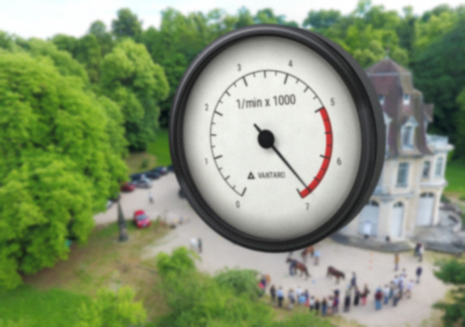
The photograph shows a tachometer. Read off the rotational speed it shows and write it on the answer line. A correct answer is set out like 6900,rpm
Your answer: 6750,rpm
